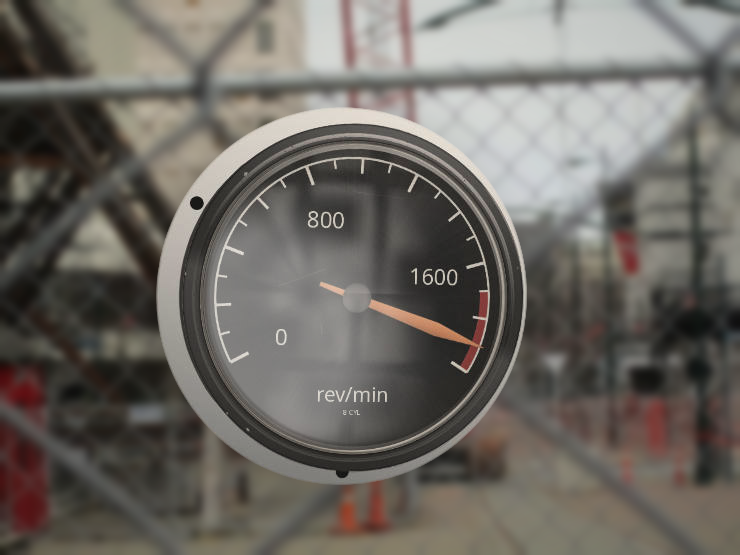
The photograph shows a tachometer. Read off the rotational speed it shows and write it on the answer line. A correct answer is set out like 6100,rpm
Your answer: 1900,rpm
